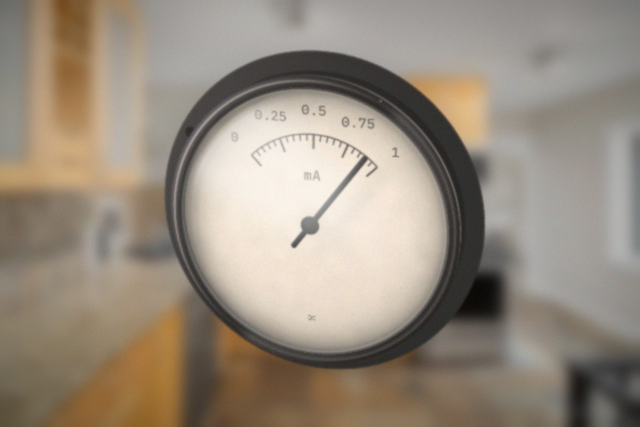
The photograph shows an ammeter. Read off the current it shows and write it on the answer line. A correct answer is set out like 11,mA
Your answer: 0.9,mA
